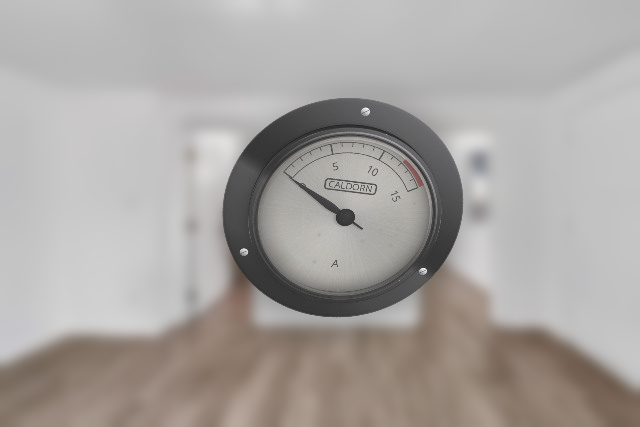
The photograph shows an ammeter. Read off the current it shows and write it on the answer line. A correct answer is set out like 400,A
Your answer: 0,A
